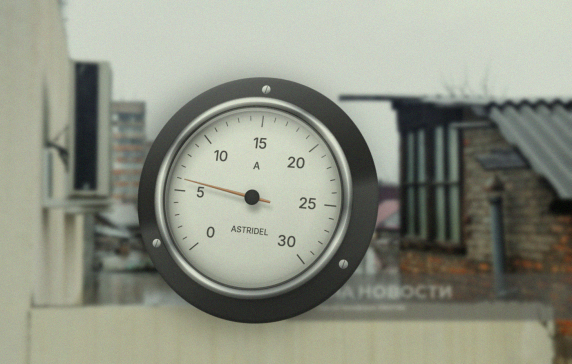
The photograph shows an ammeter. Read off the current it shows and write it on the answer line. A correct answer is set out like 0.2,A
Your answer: 6,A
